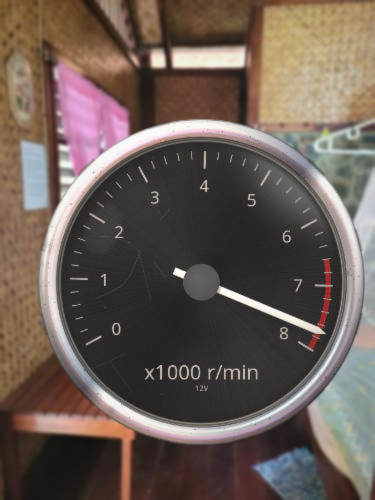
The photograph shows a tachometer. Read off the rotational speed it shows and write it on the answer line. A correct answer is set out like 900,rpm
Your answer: 7700,rpm
